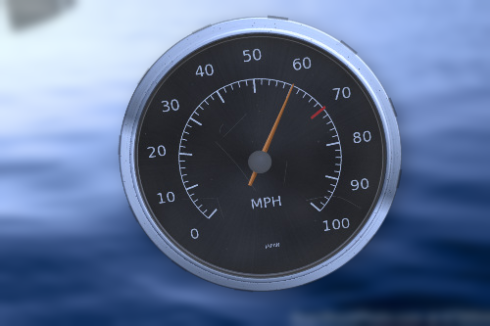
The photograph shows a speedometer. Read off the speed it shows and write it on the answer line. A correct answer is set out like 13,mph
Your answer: 60,mph
